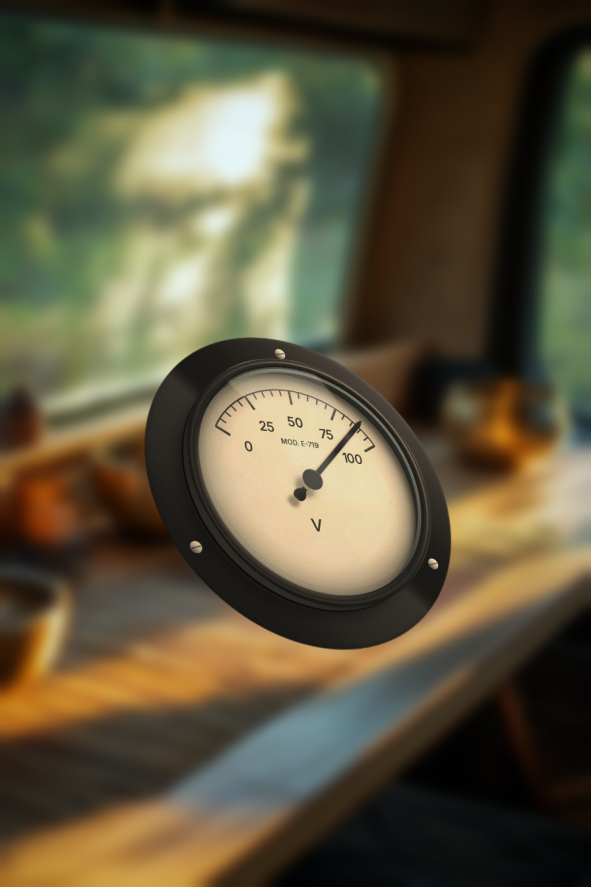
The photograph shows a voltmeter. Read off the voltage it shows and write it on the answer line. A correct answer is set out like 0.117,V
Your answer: 87.5,V
